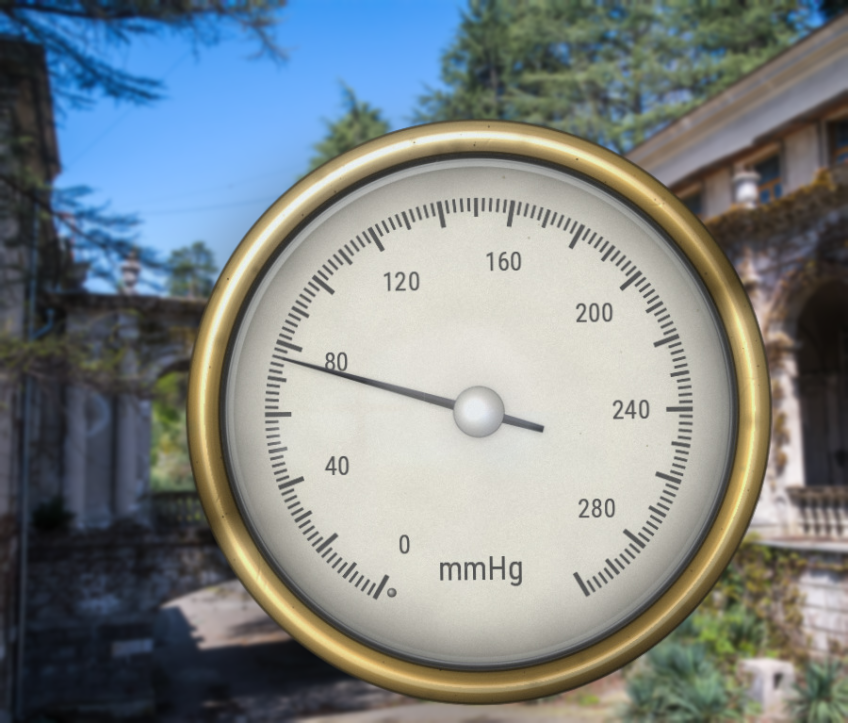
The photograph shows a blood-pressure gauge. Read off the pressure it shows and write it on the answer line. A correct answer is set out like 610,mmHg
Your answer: 76,mmHg
